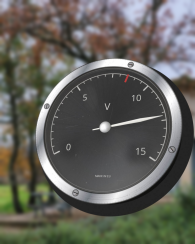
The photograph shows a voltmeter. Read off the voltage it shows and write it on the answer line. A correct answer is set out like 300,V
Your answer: 12.25,V
